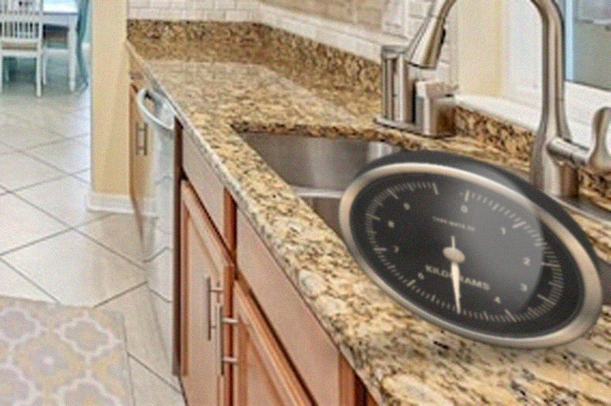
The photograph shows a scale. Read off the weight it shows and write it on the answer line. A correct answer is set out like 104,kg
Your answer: 5,kg
